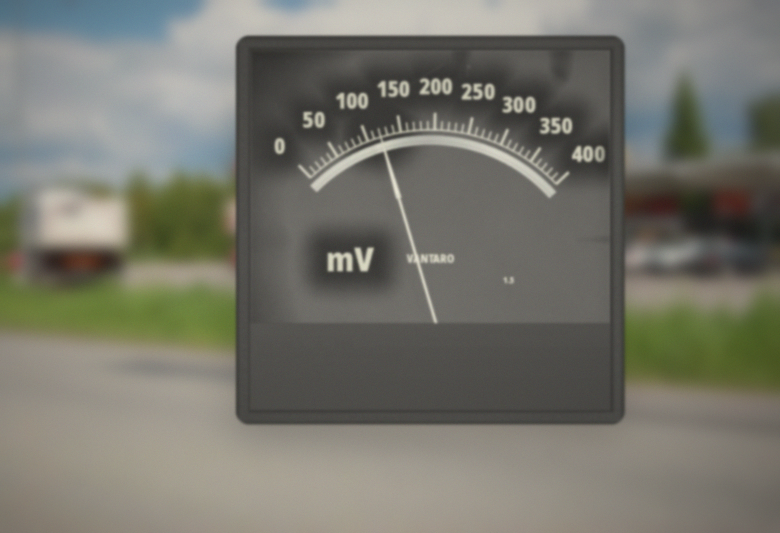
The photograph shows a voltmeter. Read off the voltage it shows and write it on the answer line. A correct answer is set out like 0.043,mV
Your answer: 120,mV
